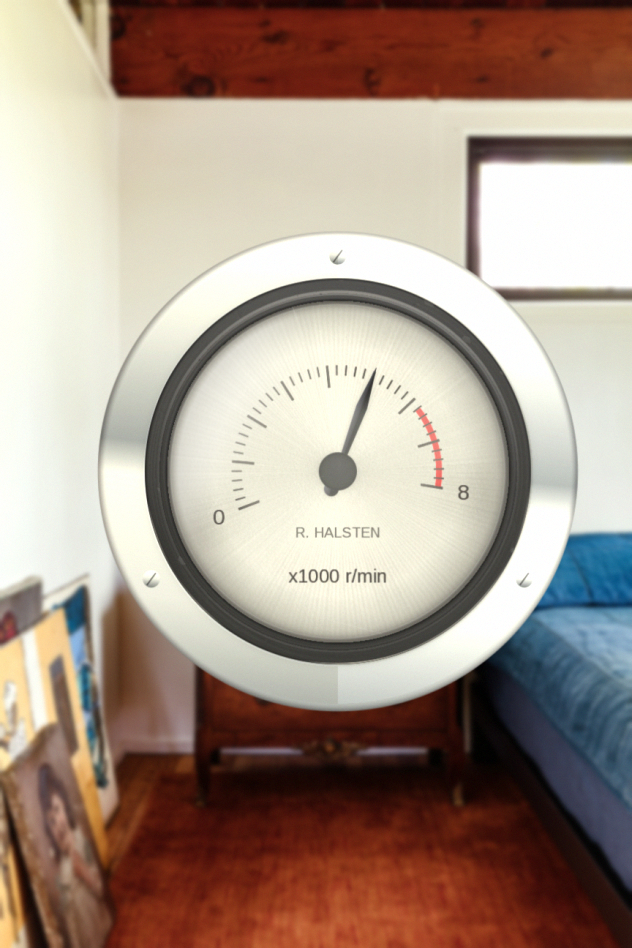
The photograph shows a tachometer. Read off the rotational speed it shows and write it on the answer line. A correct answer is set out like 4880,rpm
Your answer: 5000,rpm
